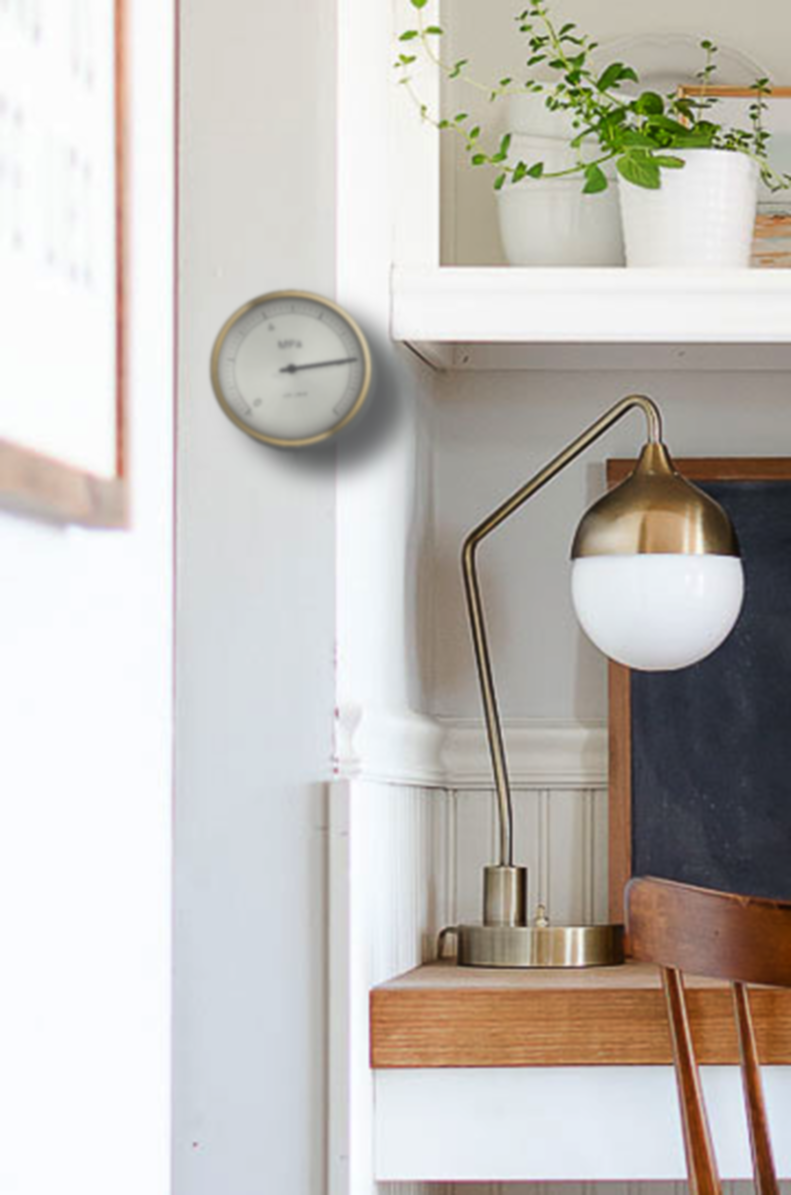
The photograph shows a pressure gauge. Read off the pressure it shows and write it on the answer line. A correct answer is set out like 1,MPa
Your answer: 8,MPa
